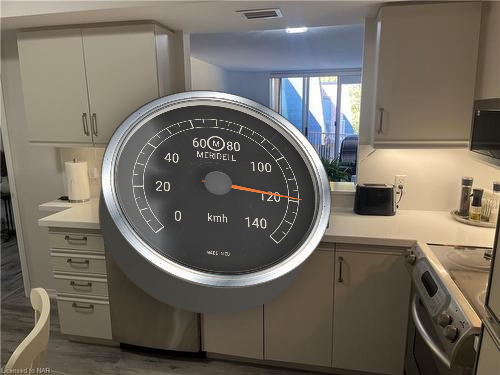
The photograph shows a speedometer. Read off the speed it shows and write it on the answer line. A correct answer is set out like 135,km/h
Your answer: 120,km/h
